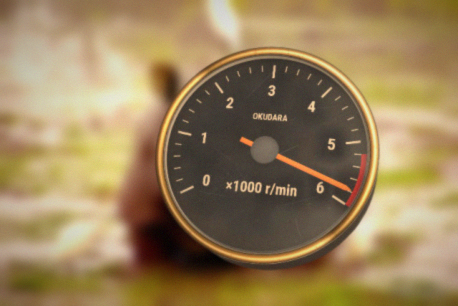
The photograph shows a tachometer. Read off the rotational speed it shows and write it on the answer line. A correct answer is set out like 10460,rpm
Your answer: 5800,rpm
